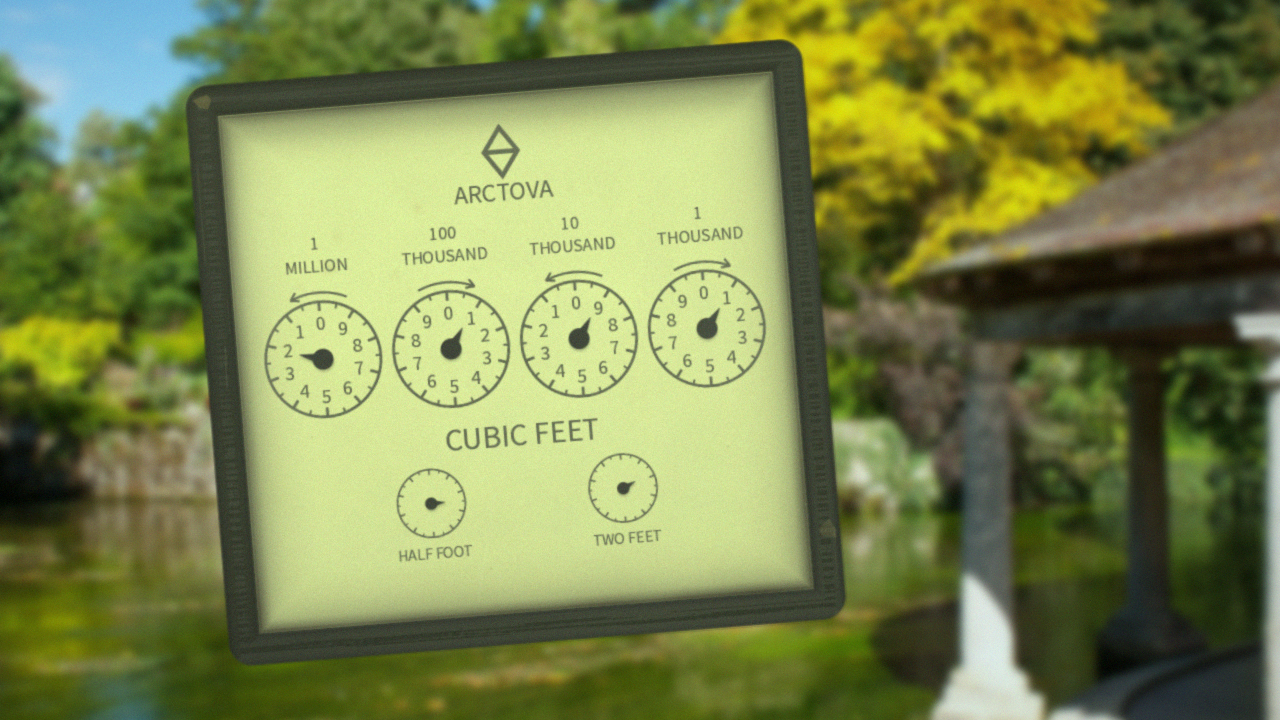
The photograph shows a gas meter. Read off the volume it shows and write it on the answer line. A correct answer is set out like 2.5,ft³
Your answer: 209100,ft³
